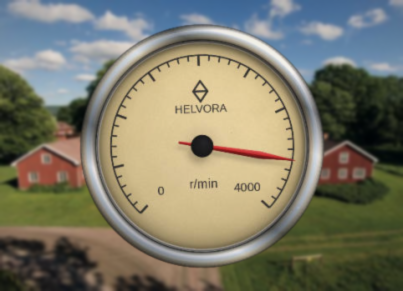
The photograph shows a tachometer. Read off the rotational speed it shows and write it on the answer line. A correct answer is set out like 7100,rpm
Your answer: 3500,rpm
